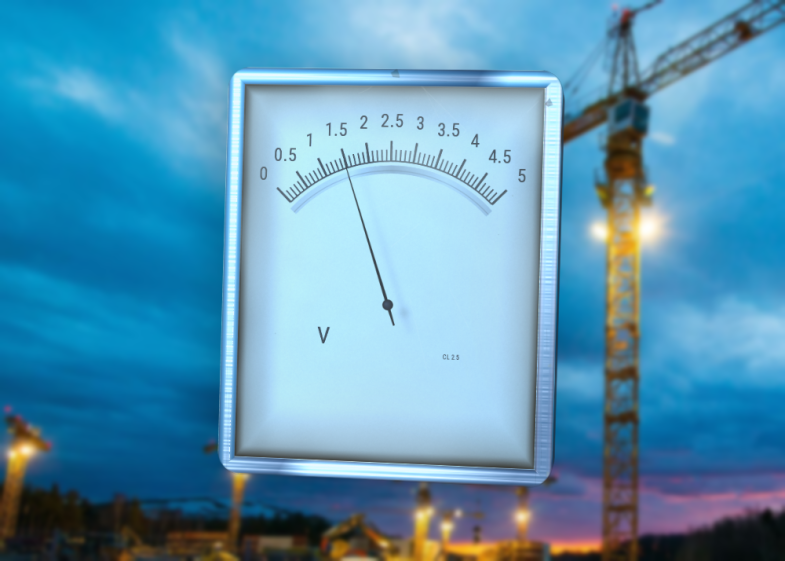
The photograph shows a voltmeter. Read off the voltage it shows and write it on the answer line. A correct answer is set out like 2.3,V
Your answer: 1.5,V
